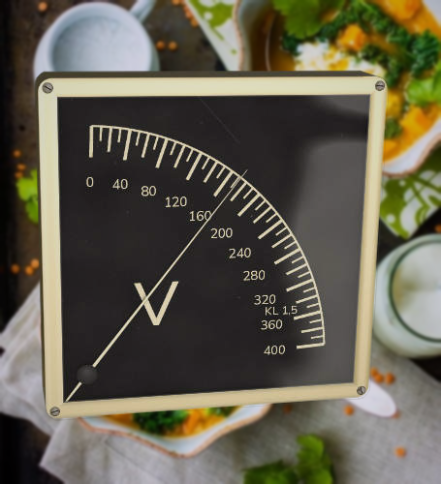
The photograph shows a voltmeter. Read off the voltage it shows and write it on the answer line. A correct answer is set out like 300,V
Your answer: 170,V
